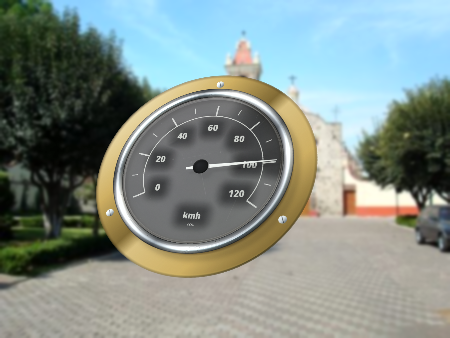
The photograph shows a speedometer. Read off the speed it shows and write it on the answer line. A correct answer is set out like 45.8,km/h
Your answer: 100,km/h
